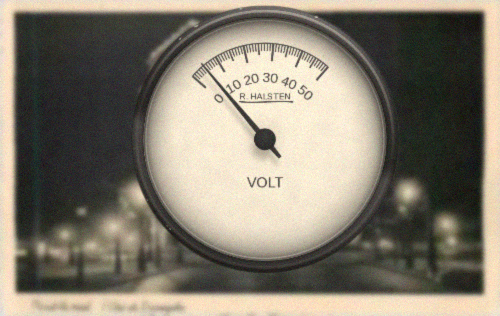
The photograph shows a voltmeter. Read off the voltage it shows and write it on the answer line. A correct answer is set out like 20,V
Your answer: 5,V
